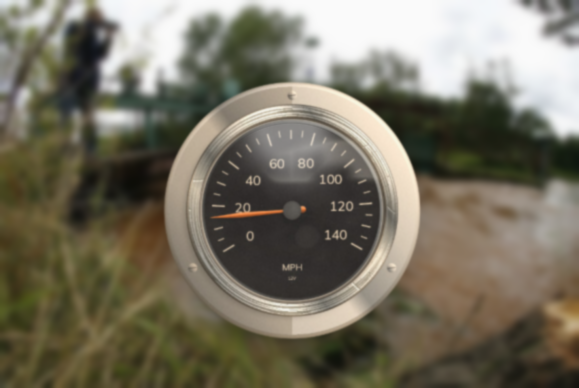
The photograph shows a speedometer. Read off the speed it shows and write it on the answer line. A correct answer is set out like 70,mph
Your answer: 15,mph
